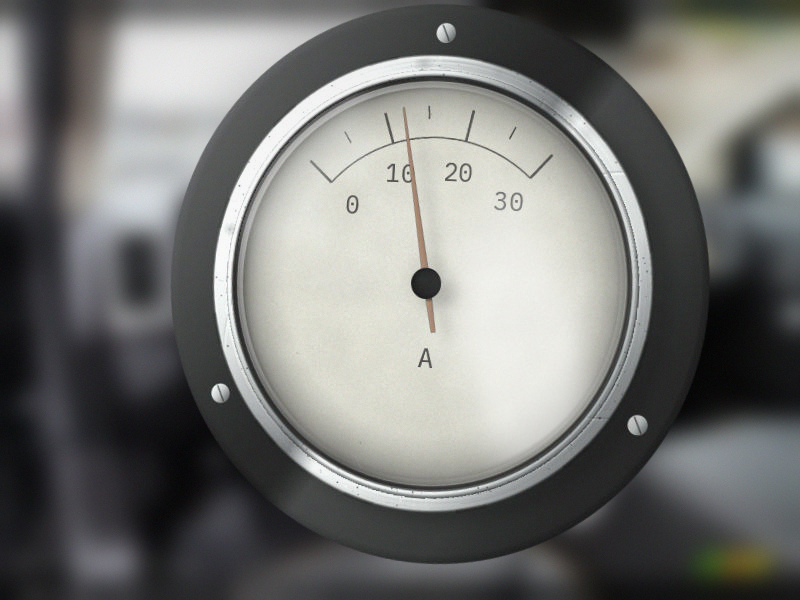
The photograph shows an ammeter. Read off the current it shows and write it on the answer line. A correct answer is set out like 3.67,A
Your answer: 12.5,A
